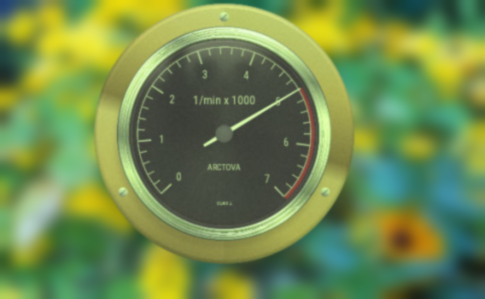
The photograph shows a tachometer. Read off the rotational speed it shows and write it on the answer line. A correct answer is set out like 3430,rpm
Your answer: 5000,rpm
